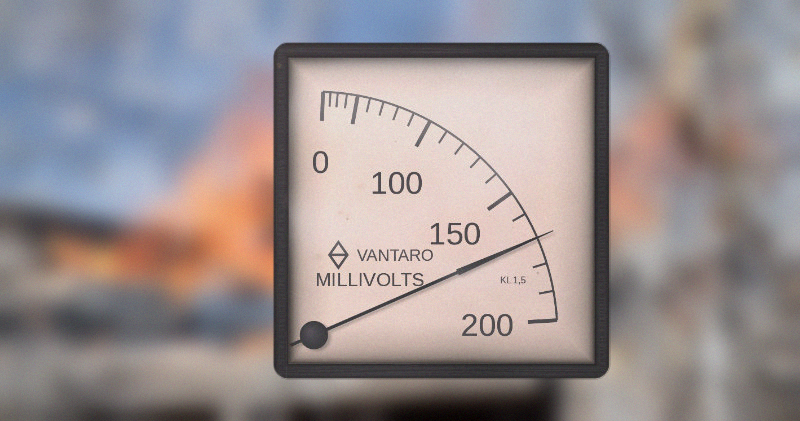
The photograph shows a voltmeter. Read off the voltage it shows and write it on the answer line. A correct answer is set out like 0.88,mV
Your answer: 170,mV
